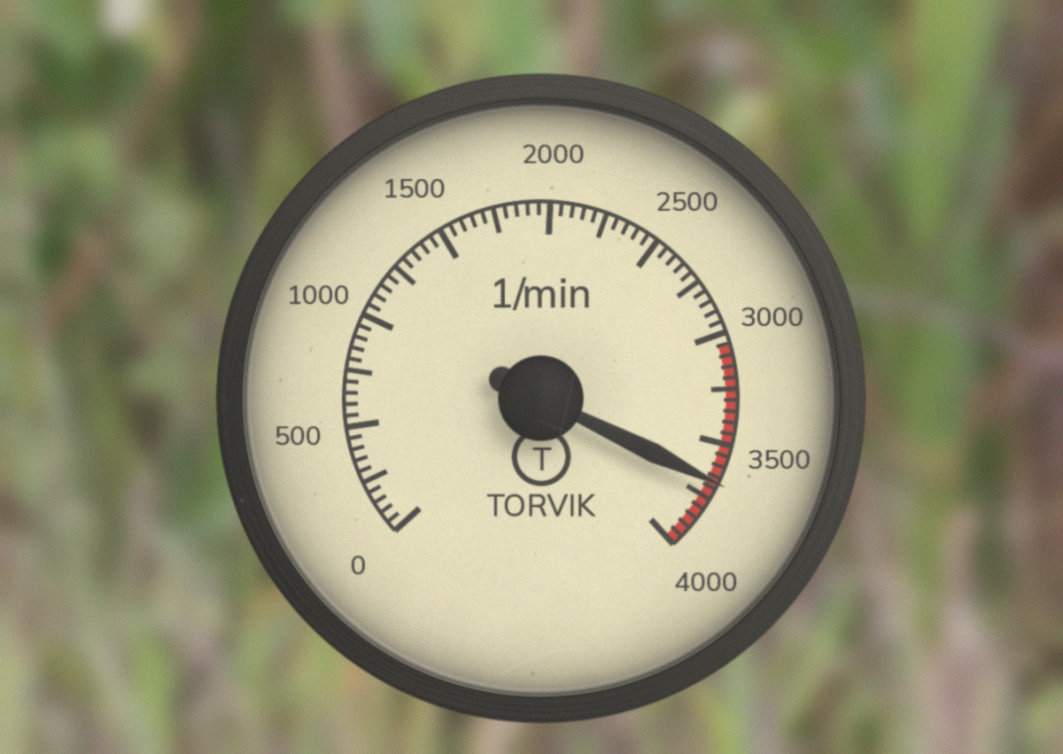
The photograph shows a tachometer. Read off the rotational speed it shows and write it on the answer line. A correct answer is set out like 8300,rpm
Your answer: 3675,rpm
